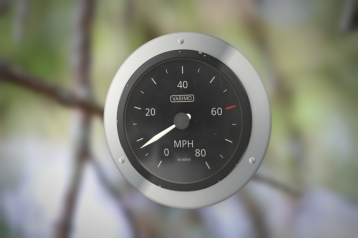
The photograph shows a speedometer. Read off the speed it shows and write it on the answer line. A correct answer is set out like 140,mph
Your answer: 7.5,mph
